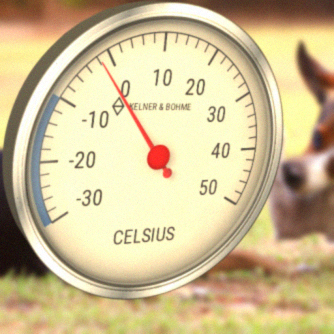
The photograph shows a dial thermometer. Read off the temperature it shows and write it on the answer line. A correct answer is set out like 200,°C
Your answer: -2,°C
